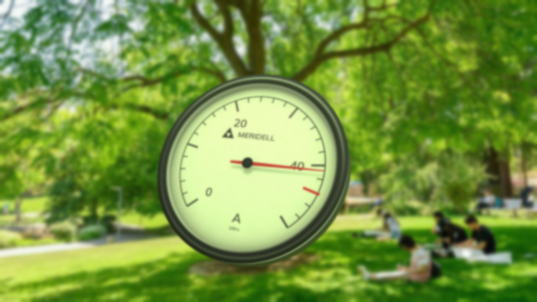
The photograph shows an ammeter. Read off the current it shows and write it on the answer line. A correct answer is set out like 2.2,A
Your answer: 41,A
